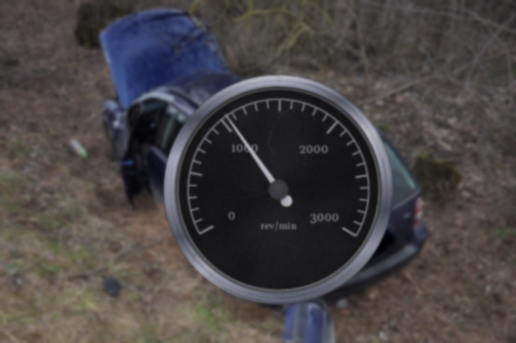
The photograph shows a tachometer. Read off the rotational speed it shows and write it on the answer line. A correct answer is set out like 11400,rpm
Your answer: 1050,rpm
